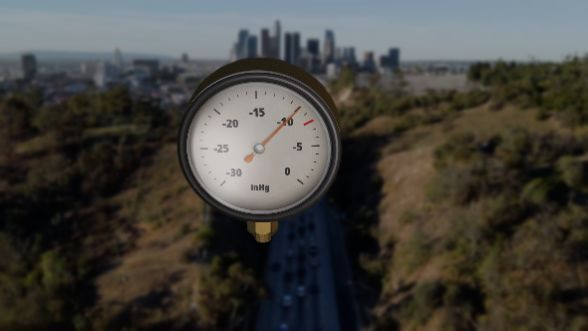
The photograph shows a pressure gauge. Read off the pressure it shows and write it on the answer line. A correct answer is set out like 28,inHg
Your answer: -10,inHg
